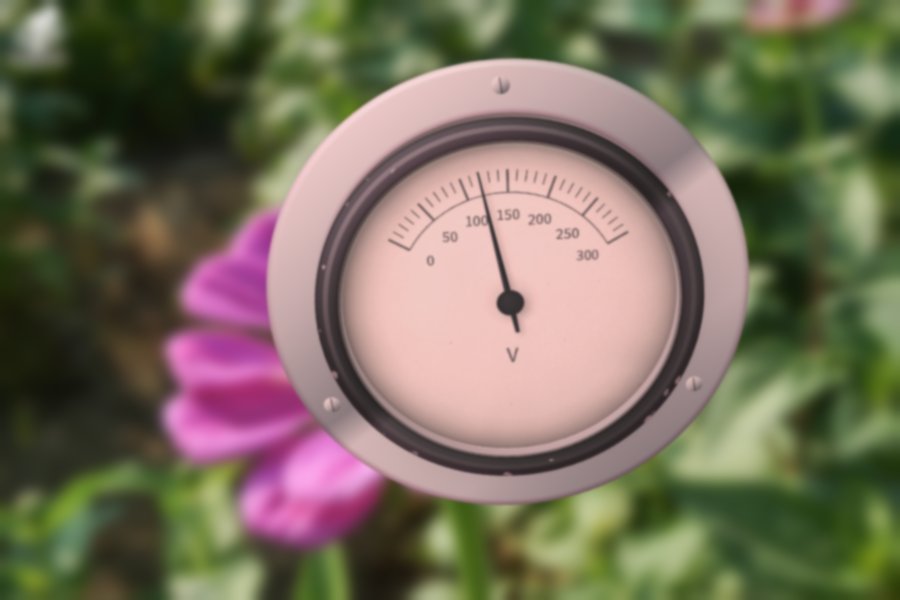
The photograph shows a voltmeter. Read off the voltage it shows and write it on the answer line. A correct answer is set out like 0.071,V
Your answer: 120,V
